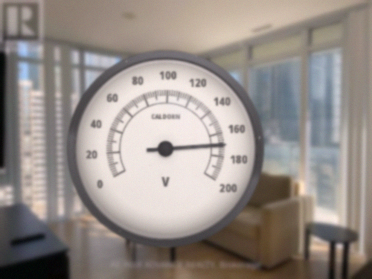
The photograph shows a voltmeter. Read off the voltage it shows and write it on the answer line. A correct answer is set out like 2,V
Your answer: 170,V
